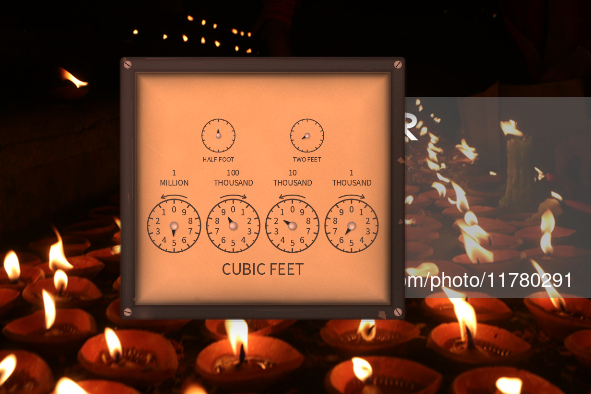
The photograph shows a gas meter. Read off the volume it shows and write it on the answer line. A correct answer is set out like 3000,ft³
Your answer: 491600,ft³
